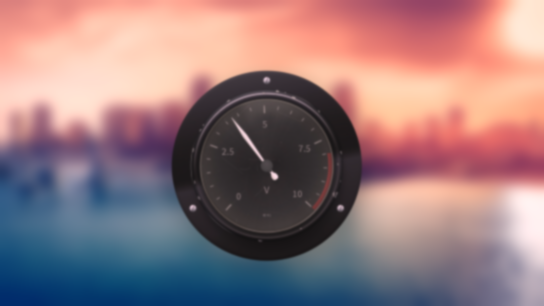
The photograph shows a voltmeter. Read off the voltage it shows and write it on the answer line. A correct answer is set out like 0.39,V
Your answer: 3.75,V
